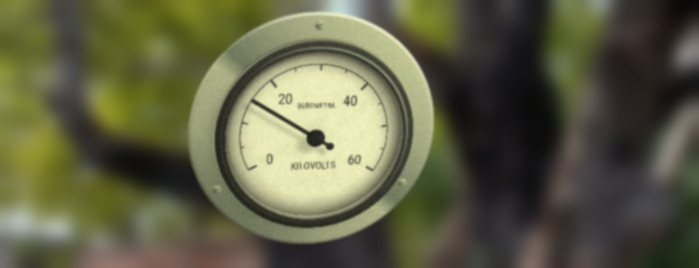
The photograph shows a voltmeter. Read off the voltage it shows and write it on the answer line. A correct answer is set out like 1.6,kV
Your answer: 15,kV
